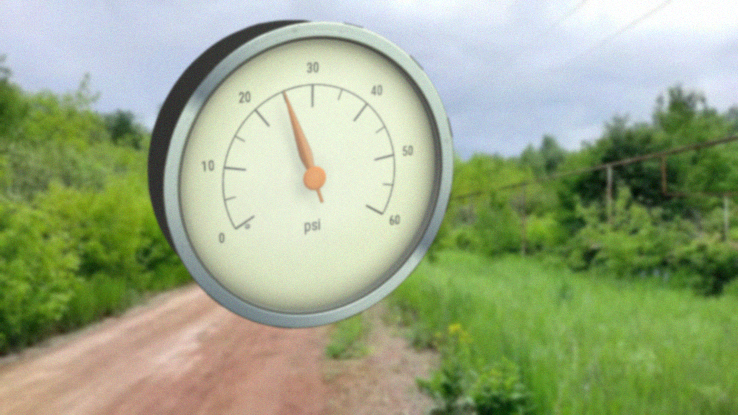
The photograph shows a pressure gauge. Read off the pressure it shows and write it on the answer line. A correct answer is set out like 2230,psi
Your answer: 25,psi
